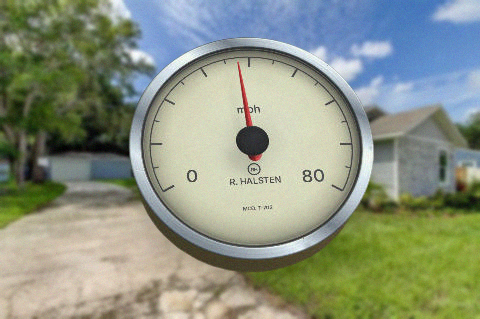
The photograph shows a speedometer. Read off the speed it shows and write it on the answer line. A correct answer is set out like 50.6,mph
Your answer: 37.5,mph
